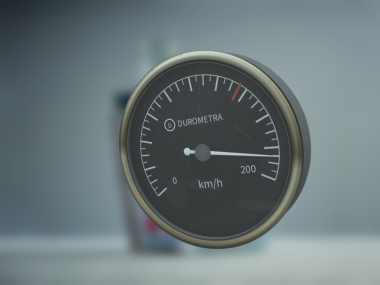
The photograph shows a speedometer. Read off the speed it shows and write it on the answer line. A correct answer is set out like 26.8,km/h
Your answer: 185,km/h
